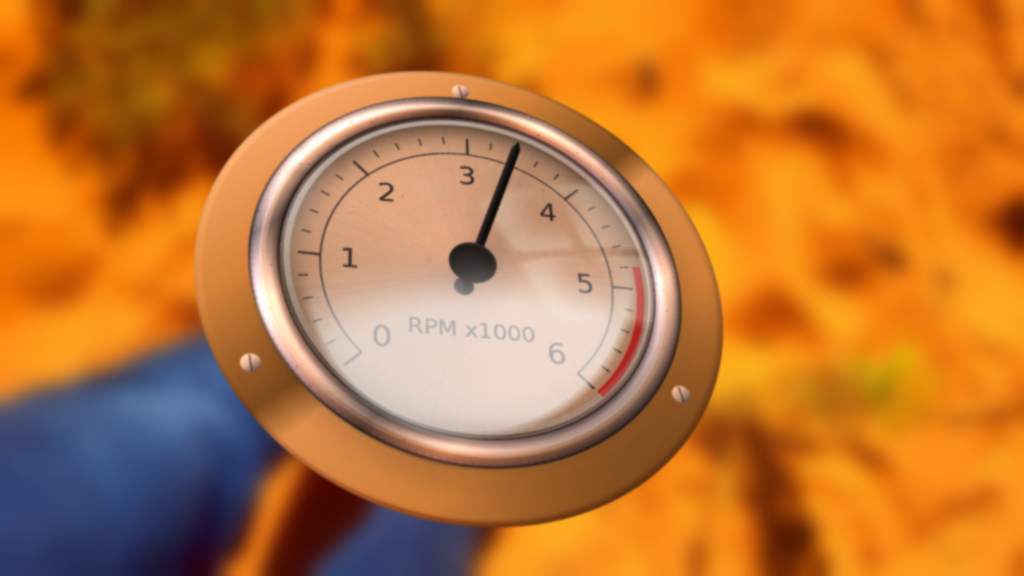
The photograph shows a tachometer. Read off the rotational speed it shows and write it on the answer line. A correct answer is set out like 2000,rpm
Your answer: 3400,rpm
